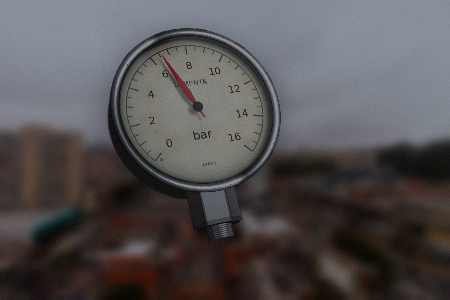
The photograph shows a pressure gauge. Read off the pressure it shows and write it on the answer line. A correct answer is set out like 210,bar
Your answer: 6.5,bar
